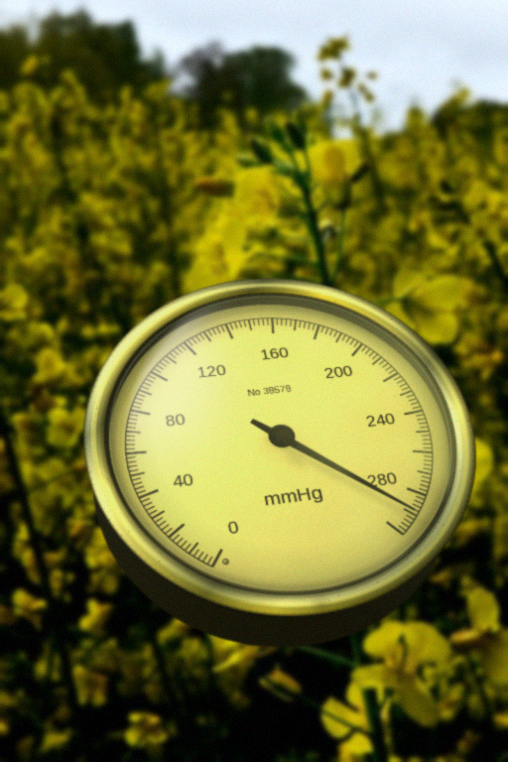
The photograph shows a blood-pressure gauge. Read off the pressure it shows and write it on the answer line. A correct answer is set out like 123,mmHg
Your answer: 290,mmHg
